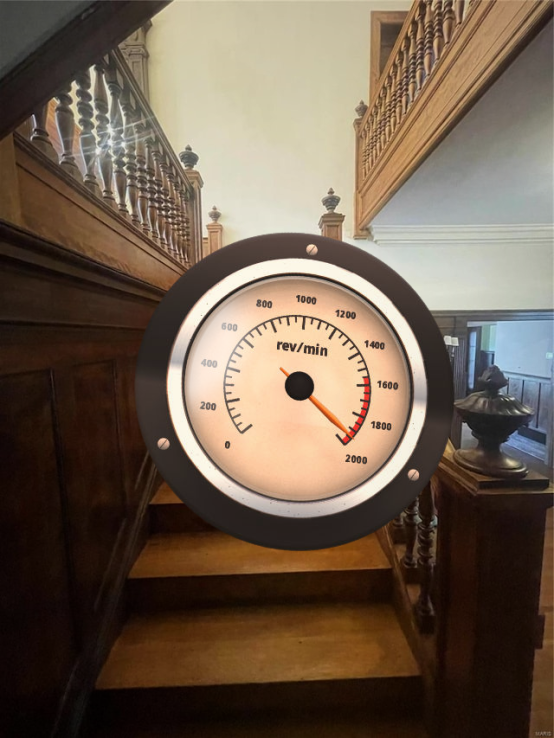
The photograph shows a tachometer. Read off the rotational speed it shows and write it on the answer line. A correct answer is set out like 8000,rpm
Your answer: 1950,rpm
